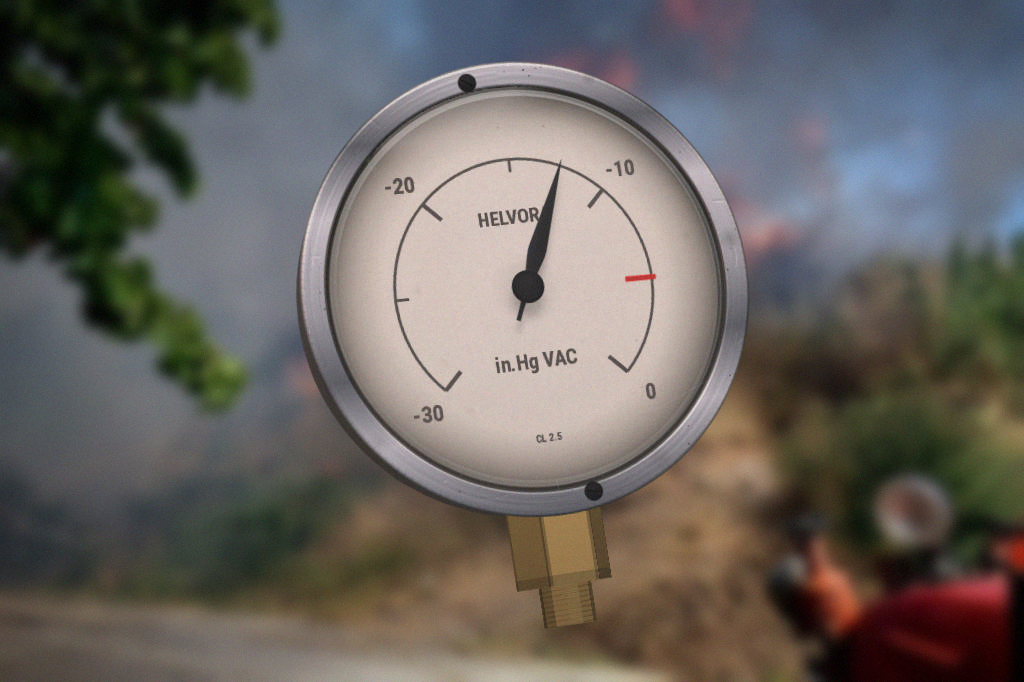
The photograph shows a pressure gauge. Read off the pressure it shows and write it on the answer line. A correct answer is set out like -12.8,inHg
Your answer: -12.5,inHg
